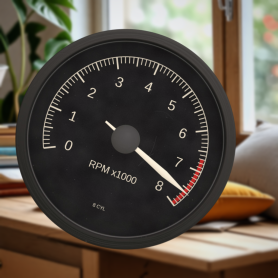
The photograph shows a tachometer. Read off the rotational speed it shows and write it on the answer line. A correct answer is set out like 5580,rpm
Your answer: 7600,rpm
